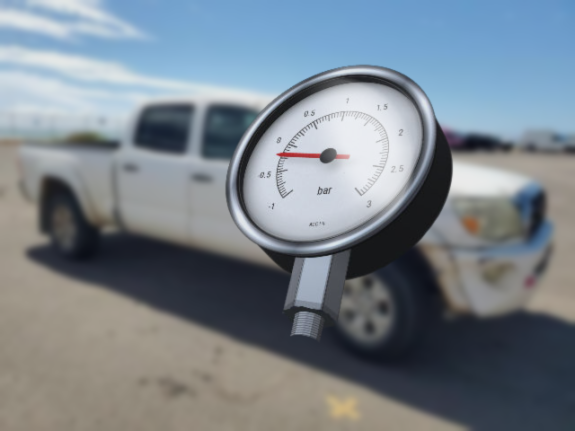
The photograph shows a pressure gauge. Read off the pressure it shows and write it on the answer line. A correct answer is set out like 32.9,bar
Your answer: -0.25,bar
